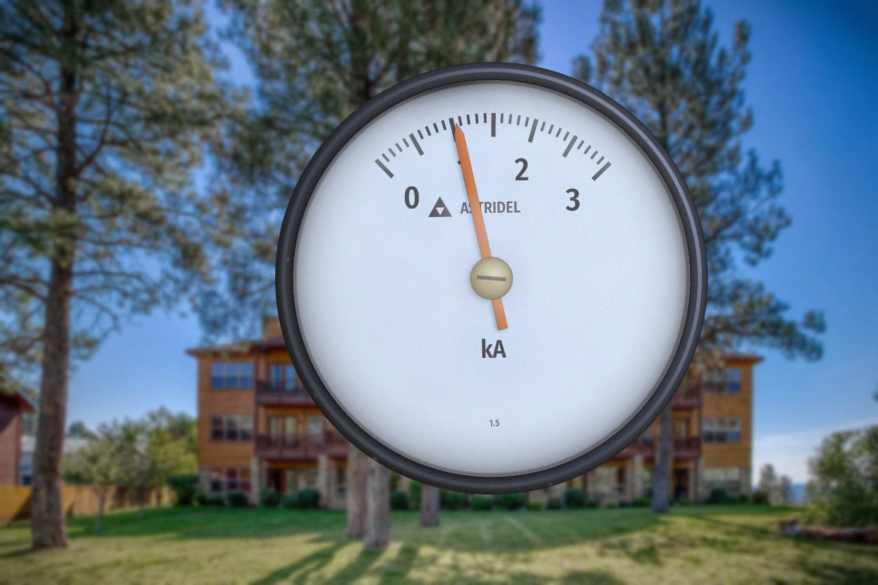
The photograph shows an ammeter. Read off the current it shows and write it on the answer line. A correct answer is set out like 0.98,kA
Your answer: 1.05,kA
